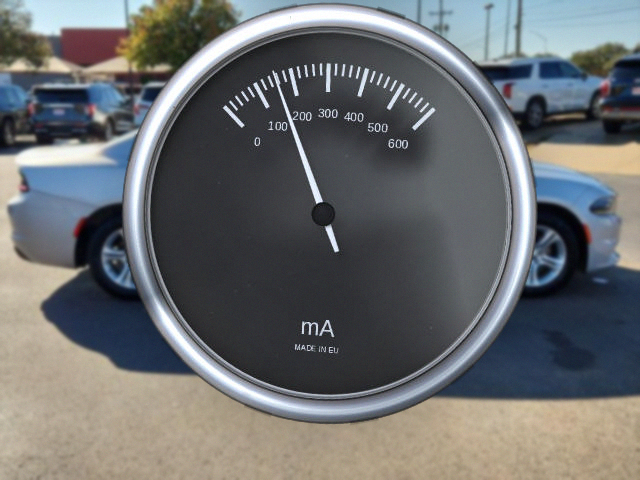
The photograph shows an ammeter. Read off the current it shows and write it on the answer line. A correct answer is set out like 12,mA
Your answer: 160,mA
